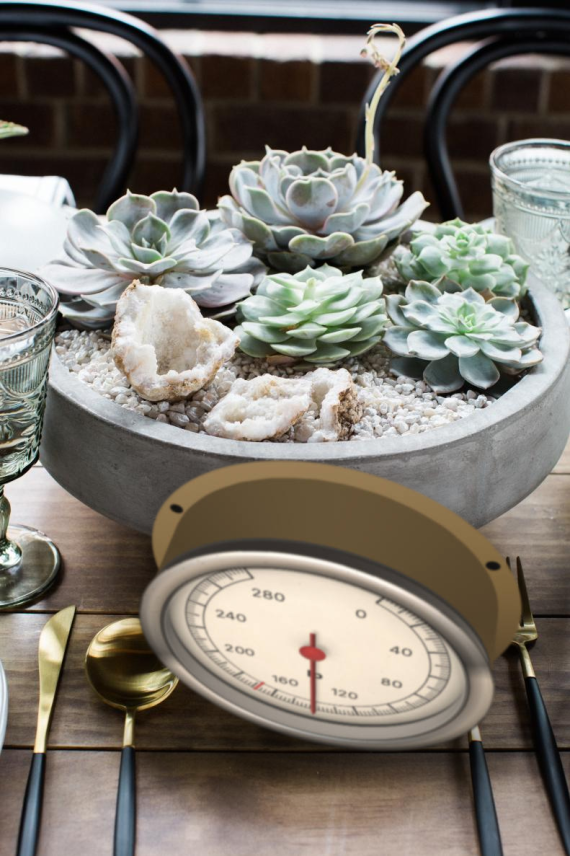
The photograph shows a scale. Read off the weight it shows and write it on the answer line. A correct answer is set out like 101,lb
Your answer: 140,lb
